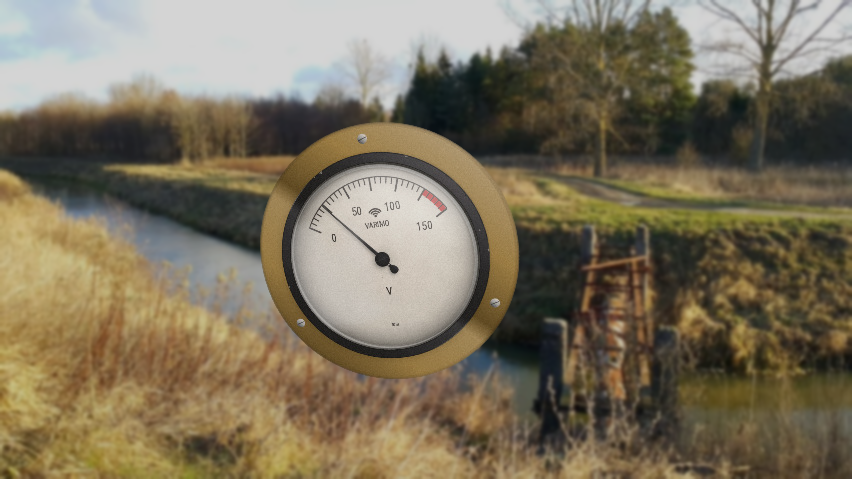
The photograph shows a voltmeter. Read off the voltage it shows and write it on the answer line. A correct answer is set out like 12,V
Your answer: 25,V
